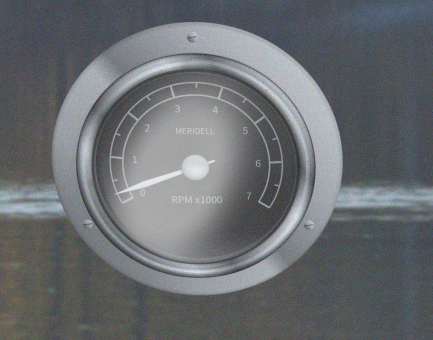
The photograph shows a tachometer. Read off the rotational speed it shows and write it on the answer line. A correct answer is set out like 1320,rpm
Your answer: 250,rpm
